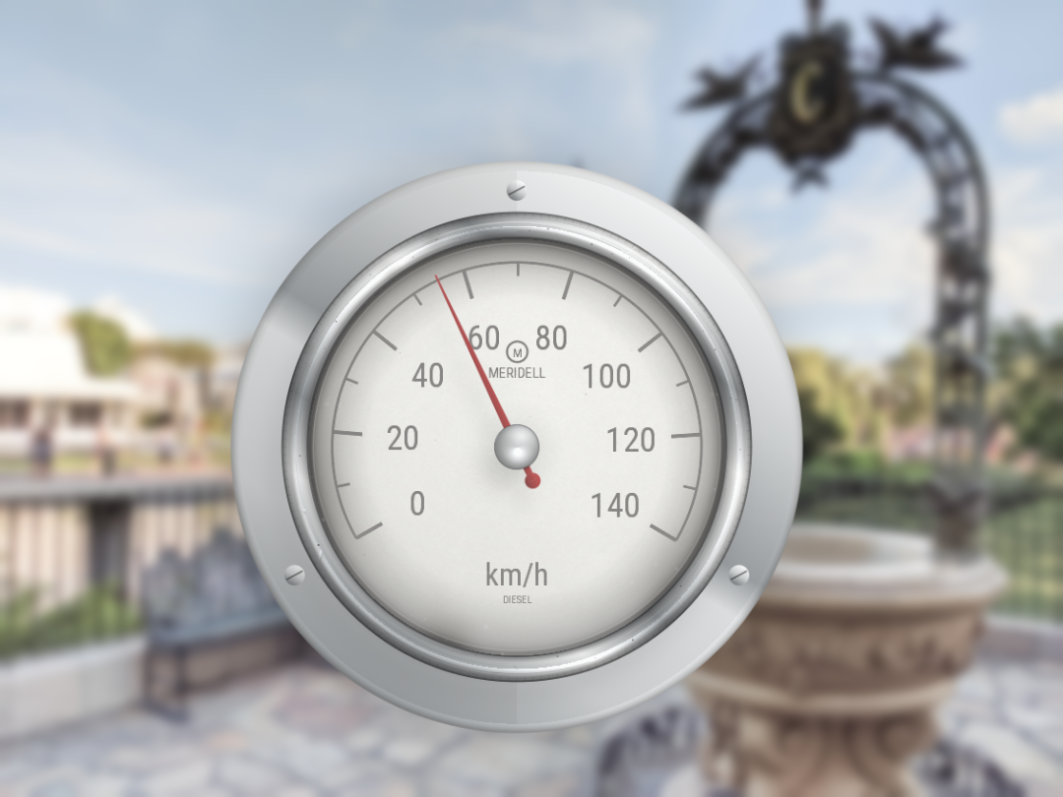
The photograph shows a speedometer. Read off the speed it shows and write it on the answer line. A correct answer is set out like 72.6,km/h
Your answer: 55,km/h
